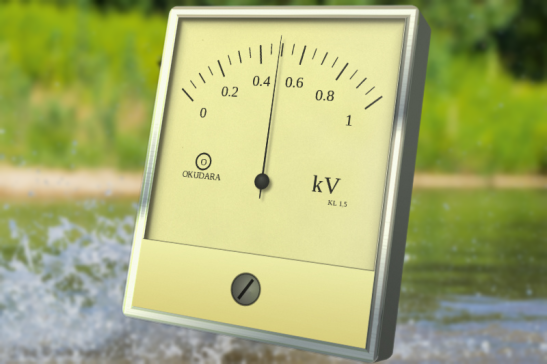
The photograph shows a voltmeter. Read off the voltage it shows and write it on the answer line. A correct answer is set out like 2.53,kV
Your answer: 0.5,kV
